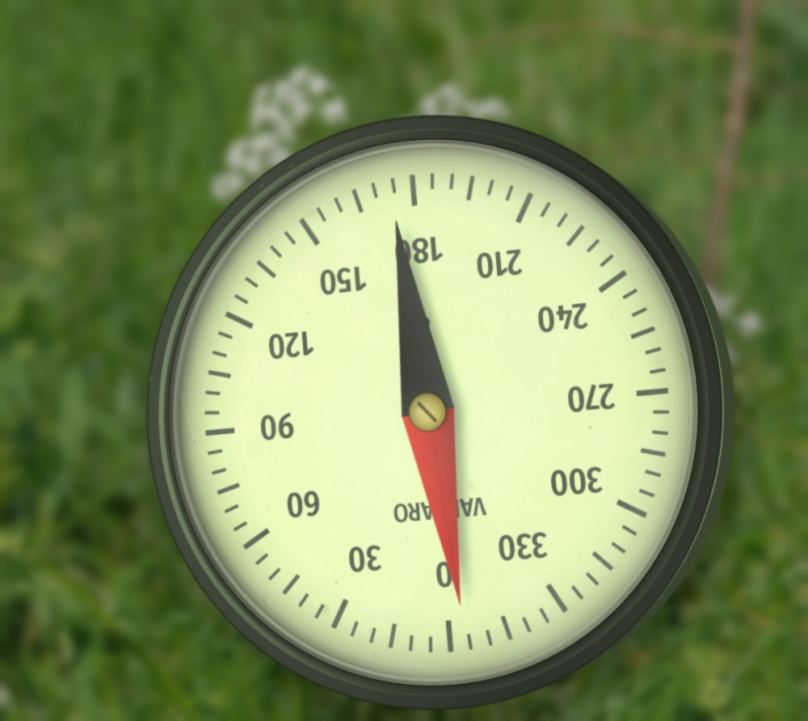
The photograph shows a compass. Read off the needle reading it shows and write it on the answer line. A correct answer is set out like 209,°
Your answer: 355,°
